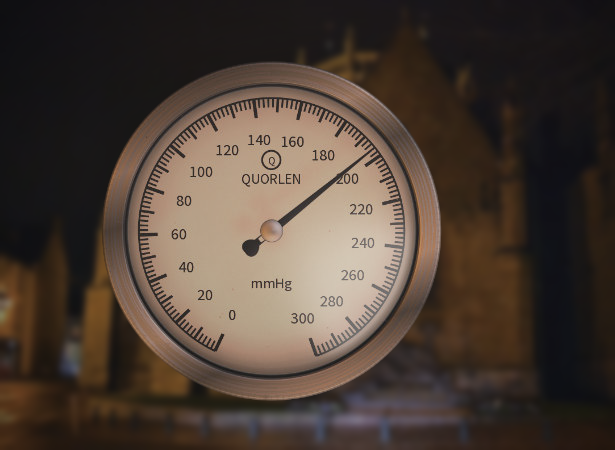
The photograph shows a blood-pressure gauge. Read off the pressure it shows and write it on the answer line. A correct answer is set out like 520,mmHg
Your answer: 196,mmHg
